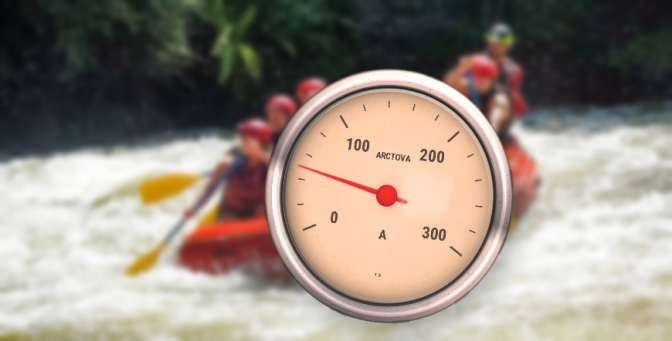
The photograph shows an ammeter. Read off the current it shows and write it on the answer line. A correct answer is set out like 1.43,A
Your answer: 50,A
